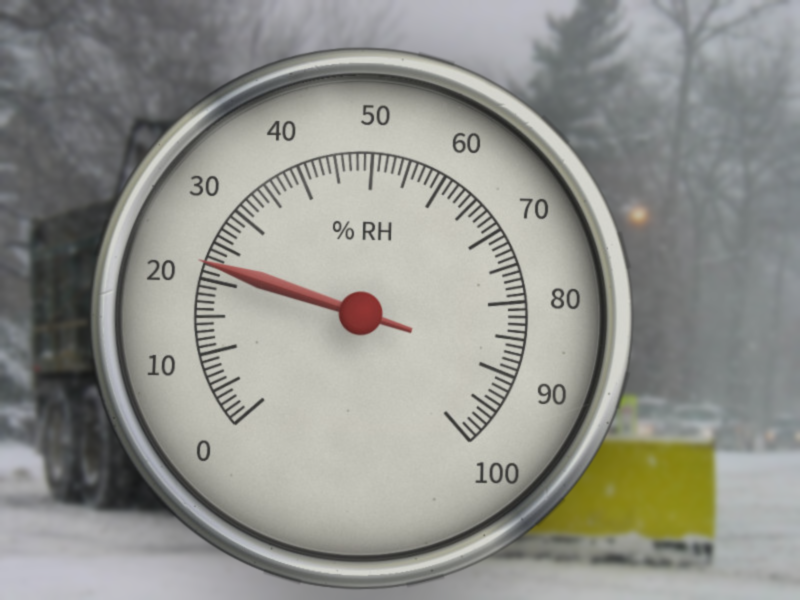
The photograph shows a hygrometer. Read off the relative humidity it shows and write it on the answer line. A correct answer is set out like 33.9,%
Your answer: 22,%
